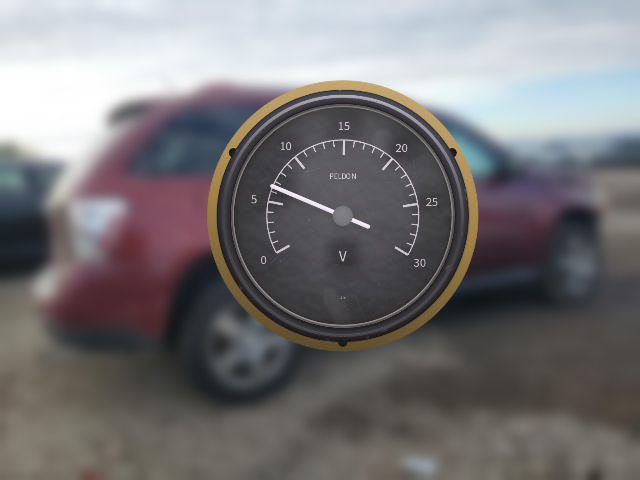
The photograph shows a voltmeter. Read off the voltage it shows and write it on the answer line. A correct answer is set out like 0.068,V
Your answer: 6.5,V
